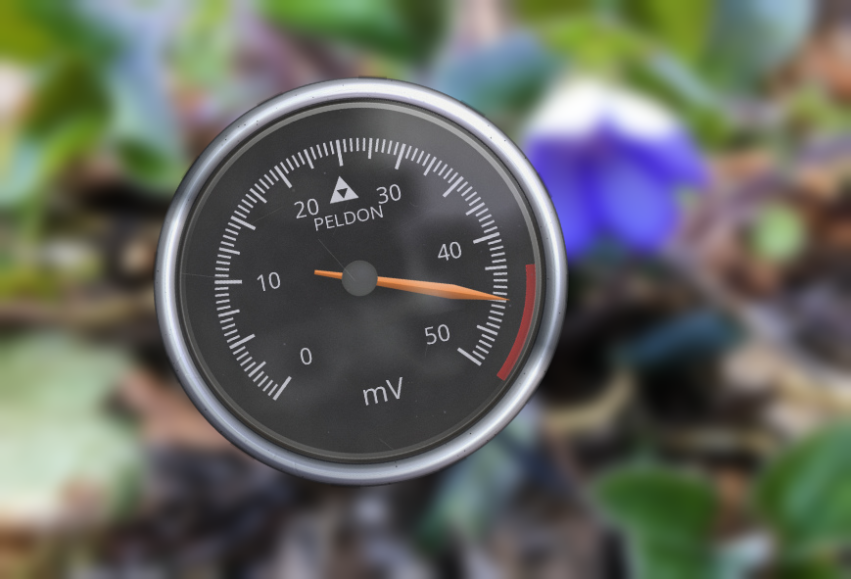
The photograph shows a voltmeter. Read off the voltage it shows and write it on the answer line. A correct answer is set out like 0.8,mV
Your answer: 45,mV
